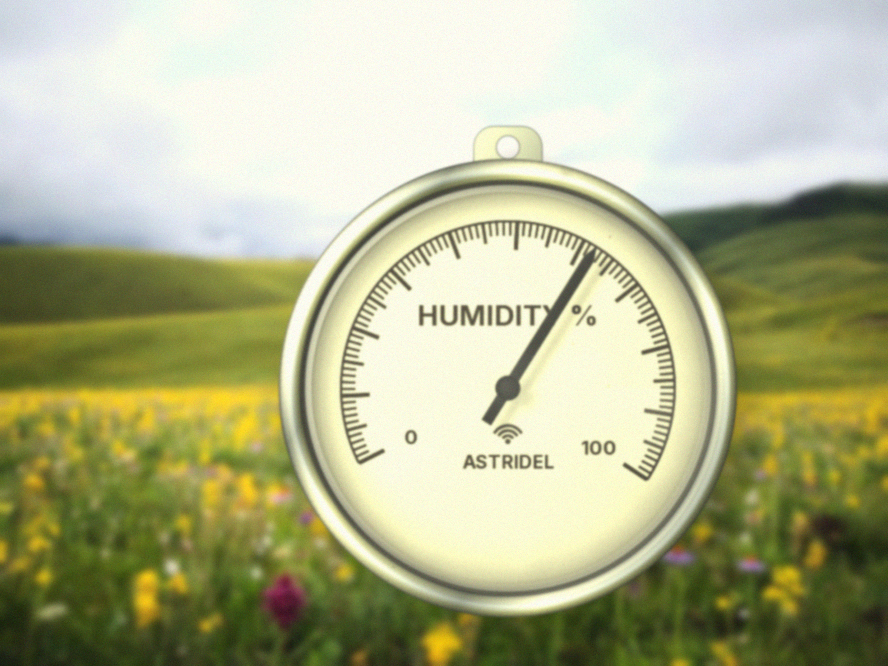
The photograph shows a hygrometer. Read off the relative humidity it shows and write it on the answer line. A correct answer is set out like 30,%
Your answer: 62,%
